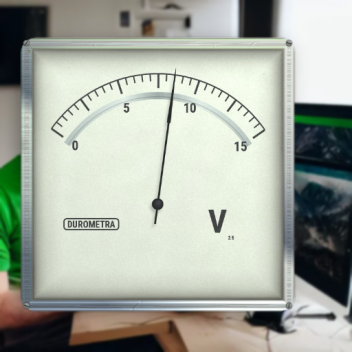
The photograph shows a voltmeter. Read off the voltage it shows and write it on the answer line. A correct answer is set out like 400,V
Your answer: 8.5,V
